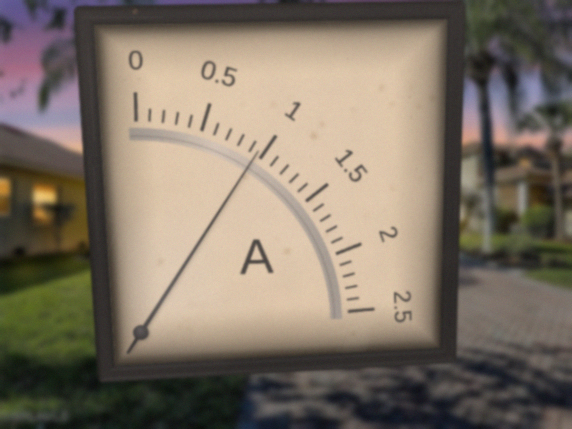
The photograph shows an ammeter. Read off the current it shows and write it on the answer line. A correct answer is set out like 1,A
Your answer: 0.95,A
